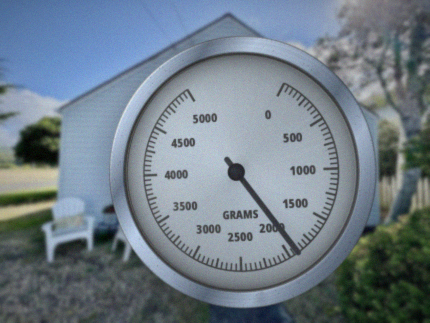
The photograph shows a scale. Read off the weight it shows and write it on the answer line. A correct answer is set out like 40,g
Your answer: 1900,g
